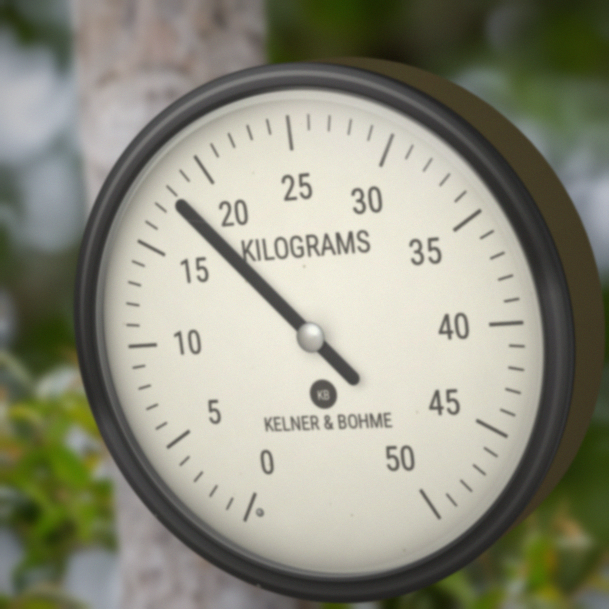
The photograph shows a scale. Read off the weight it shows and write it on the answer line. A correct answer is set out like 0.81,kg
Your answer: 18,kg
